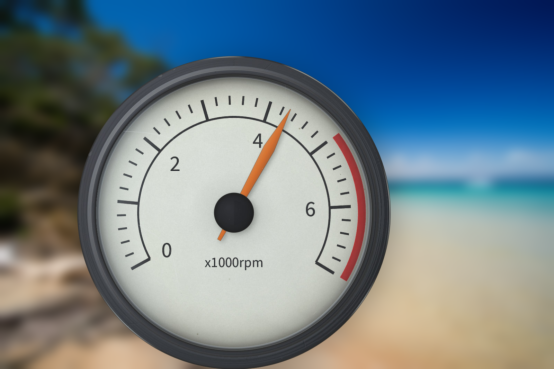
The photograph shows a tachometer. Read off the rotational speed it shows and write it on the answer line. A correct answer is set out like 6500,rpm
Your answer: 4300,rpm
